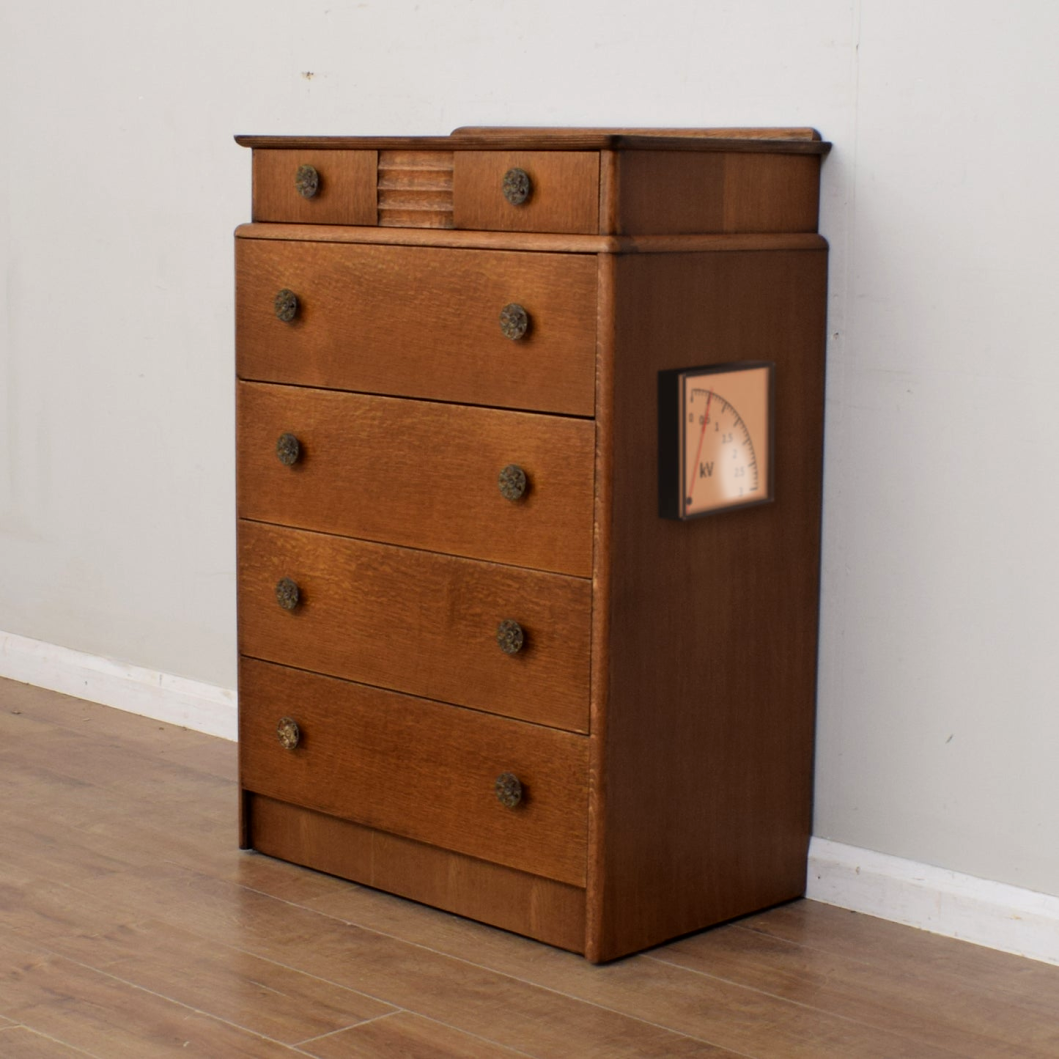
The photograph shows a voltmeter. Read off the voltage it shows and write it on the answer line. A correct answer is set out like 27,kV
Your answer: 0.5,kV
